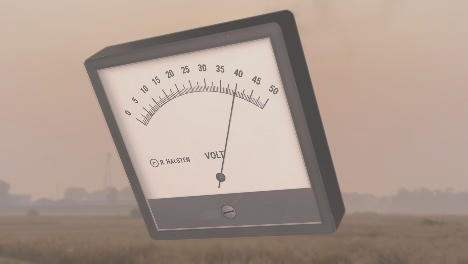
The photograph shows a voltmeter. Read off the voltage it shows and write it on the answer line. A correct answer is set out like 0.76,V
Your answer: 40,V
